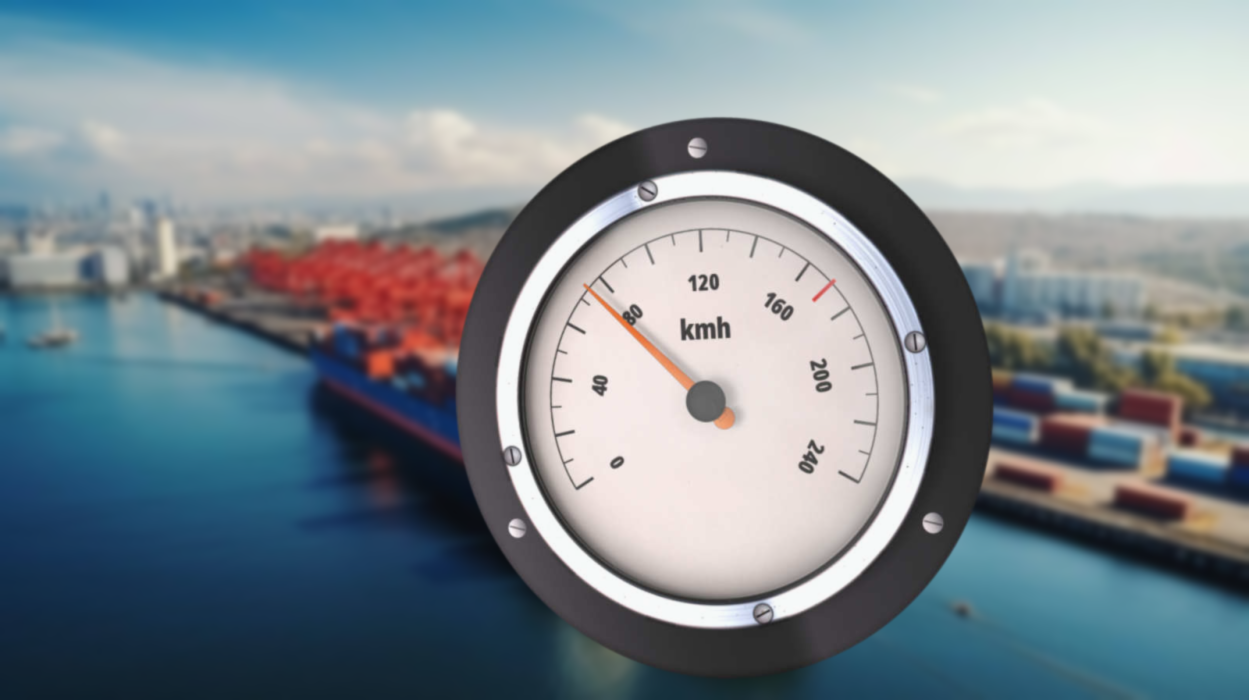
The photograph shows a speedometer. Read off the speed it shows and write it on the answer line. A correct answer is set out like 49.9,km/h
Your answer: 75,km/h
